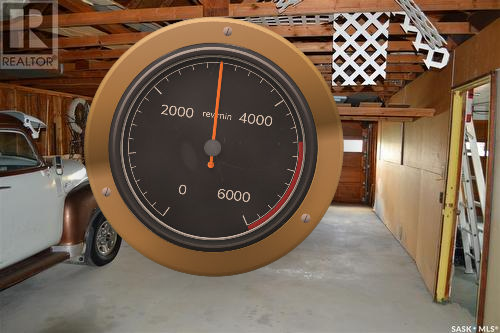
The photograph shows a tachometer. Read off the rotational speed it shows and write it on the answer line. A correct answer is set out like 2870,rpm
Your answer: 3000,rpm
